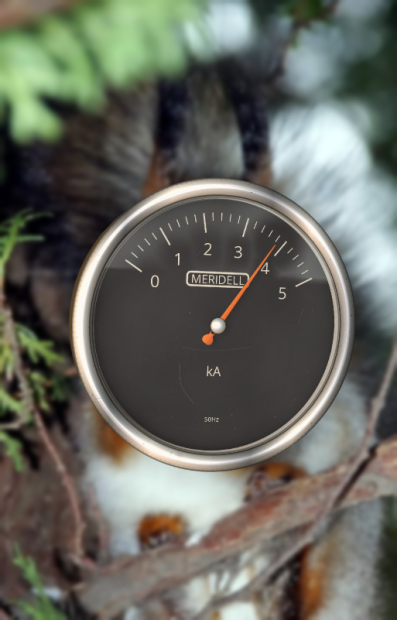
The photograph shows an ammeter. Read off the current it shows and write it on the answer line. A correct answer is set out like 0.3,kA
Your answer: 3.8,kA
